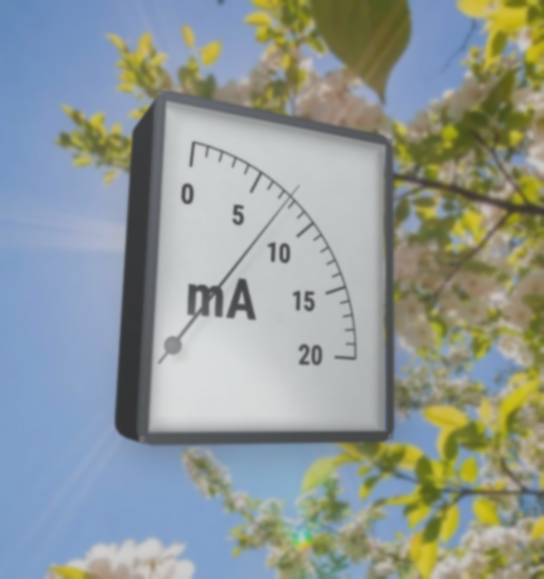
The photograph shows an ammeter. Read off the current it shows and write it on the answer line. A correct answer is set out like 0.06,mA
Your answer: 7.5,mA
